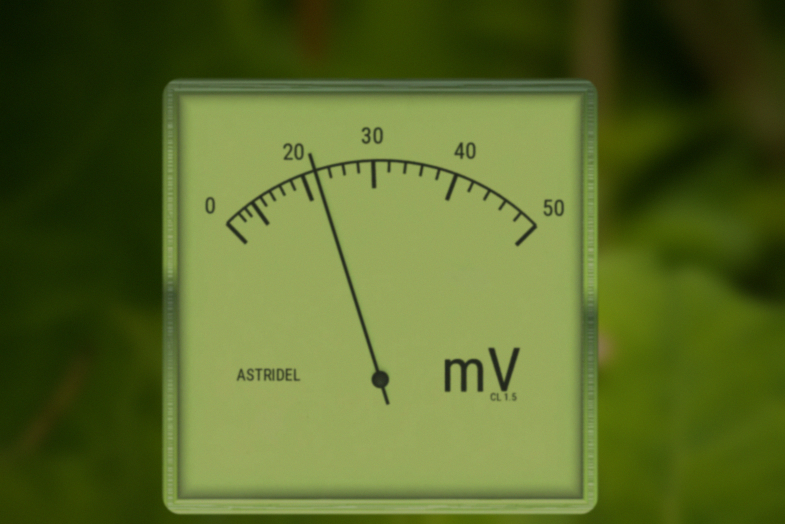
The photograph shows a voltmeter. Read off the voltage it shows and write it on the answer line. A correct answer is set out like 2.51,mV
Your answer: 22,mV
